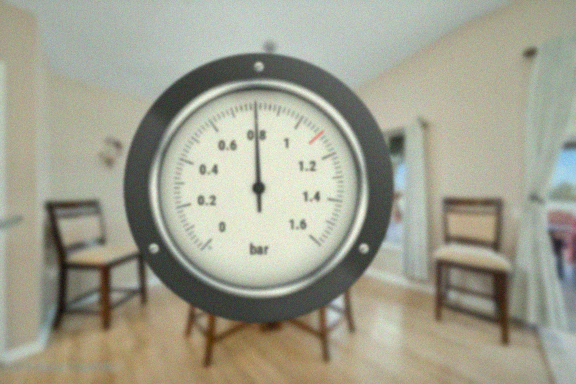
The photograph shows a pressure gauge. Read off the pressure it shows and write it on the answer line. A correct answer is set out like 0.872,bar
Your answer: 0.8,bar
